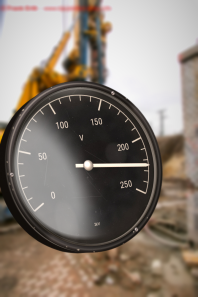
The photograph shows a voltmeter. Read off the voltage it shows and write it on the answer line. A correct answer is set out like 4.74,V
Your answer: 225,V
